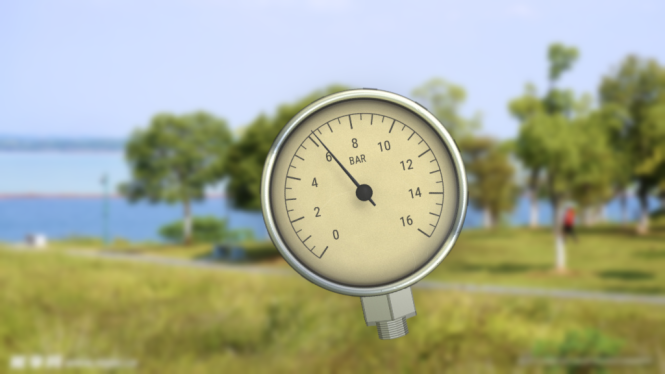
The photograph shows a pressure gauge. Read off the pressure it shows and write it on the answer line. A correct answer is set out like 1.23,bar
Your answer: 6.25,bar
